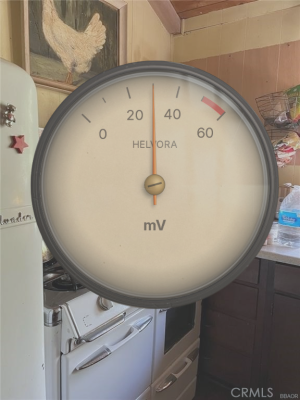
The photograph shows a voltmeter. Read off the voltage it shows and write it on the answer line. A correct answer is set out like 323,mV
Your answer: 30,mV
